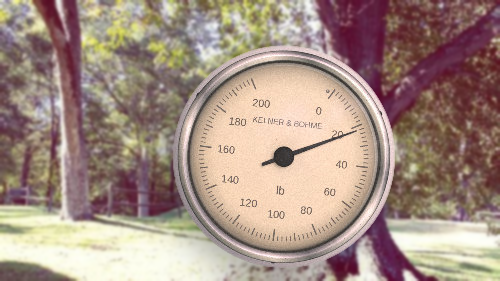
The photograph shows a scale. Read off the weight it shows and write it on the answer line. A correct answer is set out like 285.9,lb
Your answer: 22,lb
